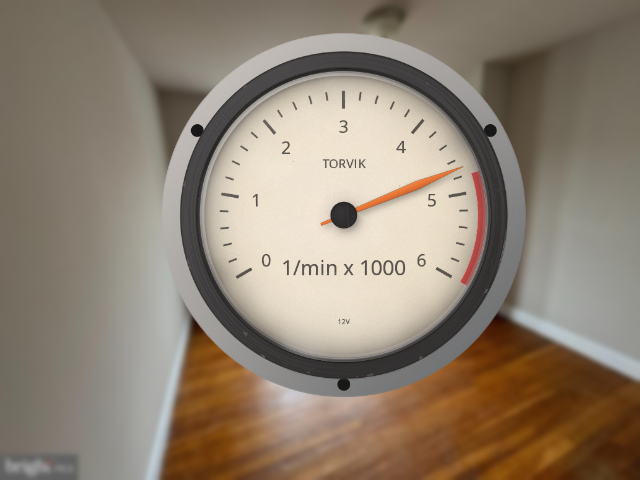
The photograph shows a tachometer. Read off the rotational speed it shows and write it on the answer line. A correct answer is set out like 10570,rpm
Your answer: 4700,rpm
